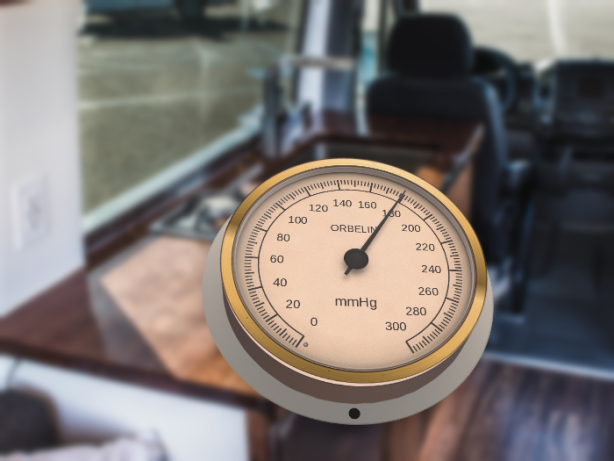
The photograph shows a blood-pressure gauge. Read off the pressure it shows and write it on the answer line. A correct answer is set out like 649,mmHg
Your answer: 180,mmHg
